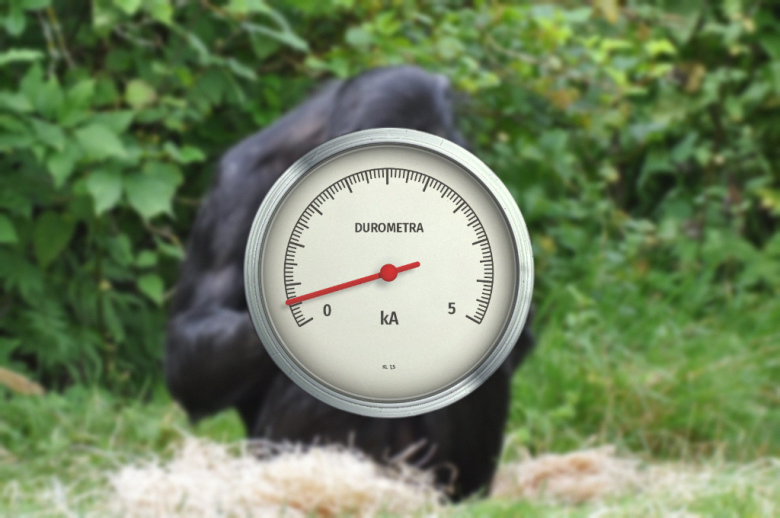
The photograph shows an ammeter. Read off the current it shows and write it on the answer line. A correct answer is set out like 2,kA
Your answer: 0.3,kA
